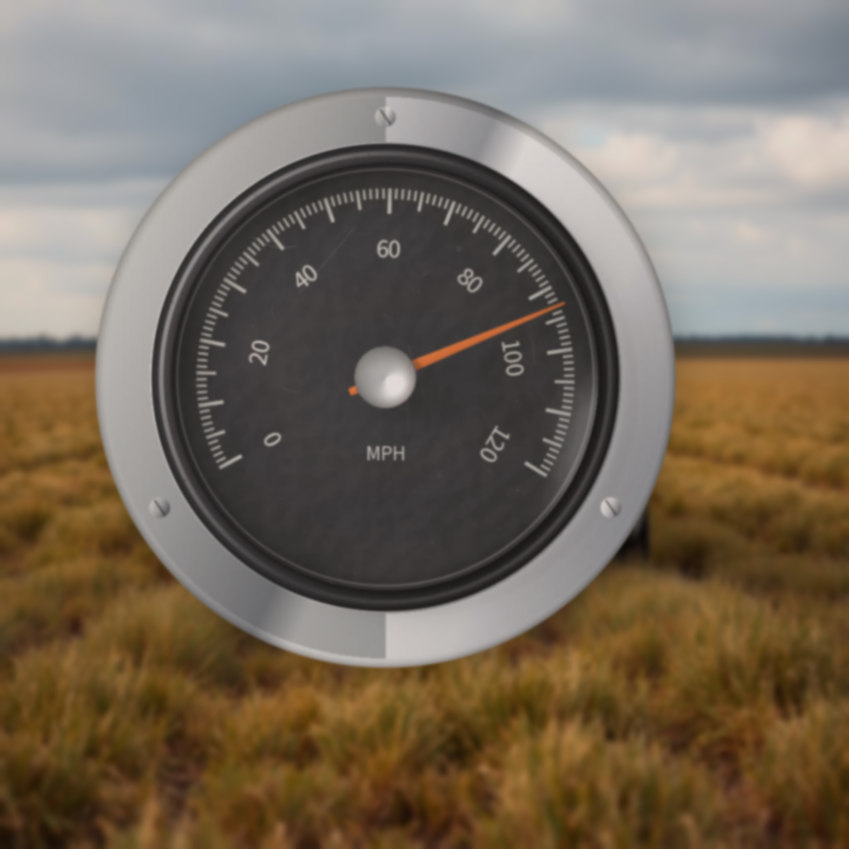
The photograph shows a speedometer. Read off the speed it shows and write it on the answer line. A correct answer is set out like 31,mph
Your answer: 93,mph
